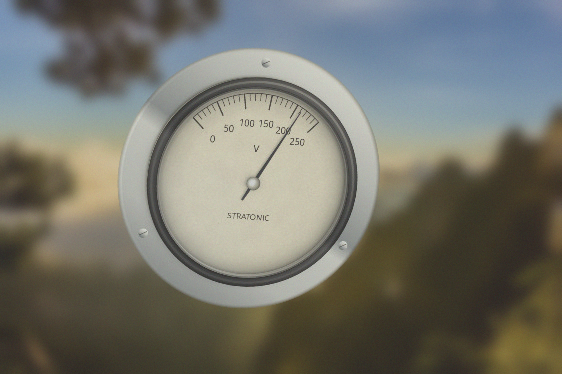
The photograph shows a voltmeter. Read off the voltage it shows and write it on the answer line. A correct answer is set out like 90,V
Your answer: 210,V
